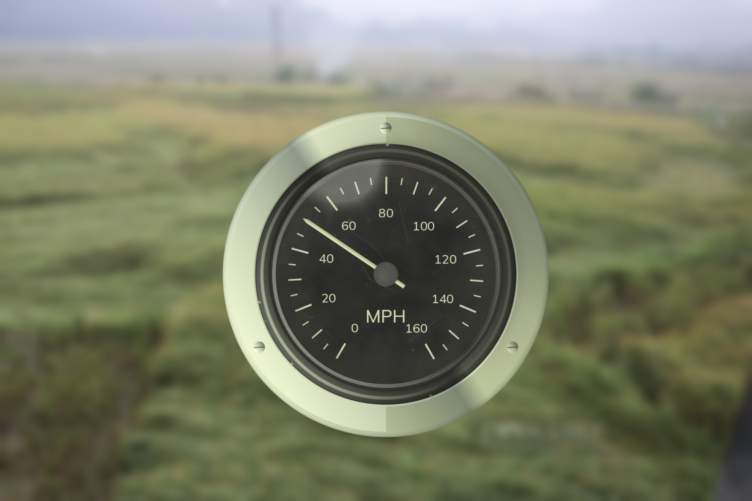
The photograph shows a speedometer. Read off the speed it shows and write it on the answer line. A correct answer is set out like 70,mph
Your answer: 50,mph
